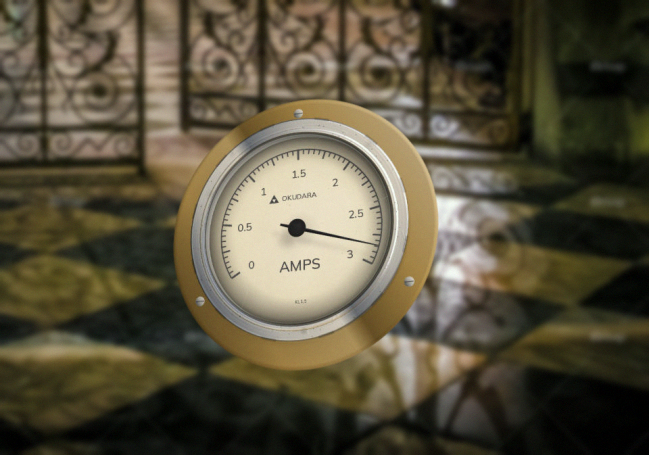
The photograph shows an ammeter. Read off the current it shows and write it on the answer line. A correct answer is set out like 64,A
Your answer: 2.85,A
